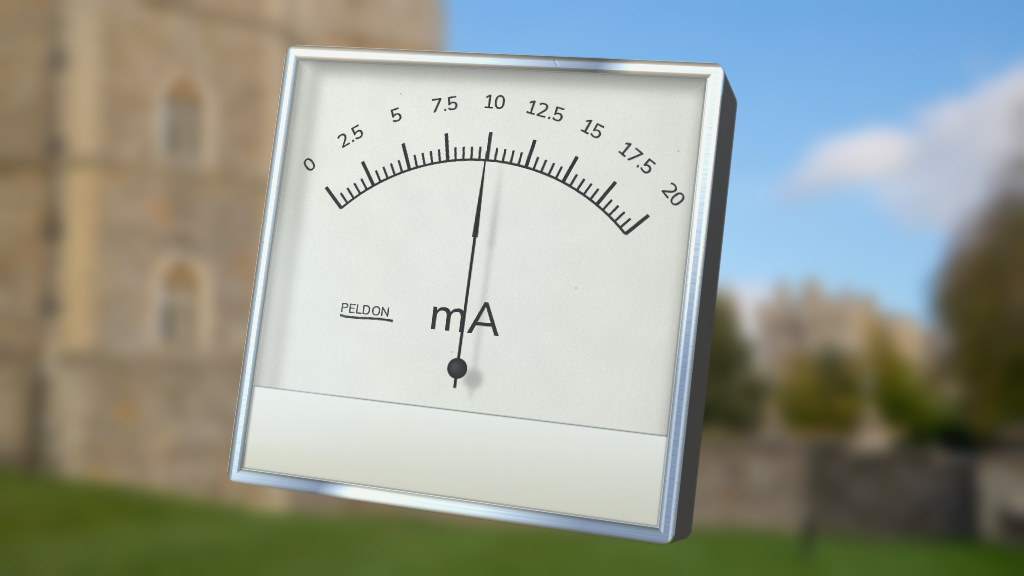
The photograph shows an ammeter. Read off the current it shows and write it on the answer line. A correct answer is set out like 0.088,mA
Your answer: 10,mA
